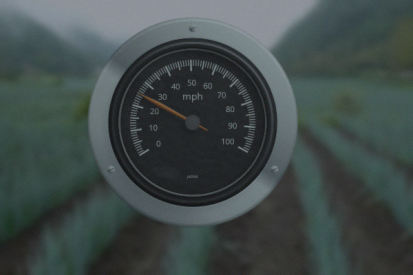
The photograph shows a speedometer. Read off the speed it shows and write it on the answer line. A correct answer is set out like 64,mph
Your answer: 25,mph
